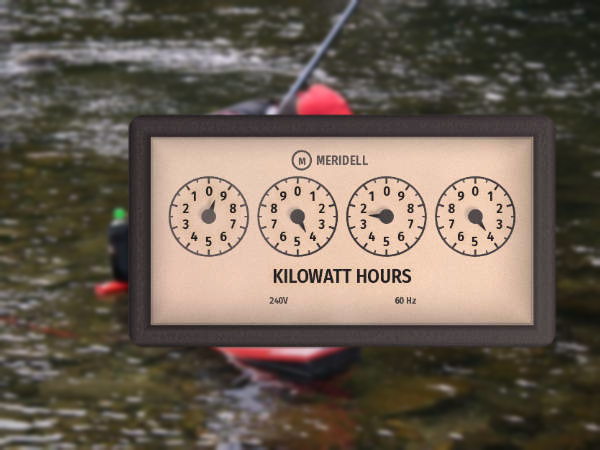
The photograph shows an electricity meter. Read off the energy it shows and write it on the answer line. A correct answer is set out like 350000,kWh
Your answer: 9424,kWh
